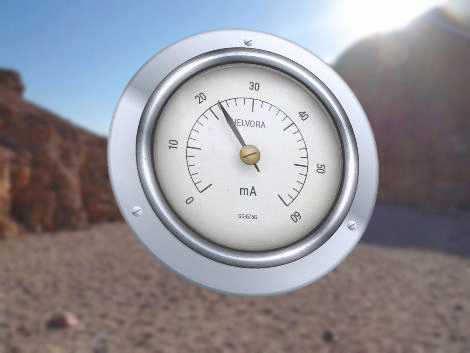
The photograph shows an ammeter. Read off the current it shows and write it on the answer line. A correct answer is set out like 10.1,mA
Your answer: 22,mA
